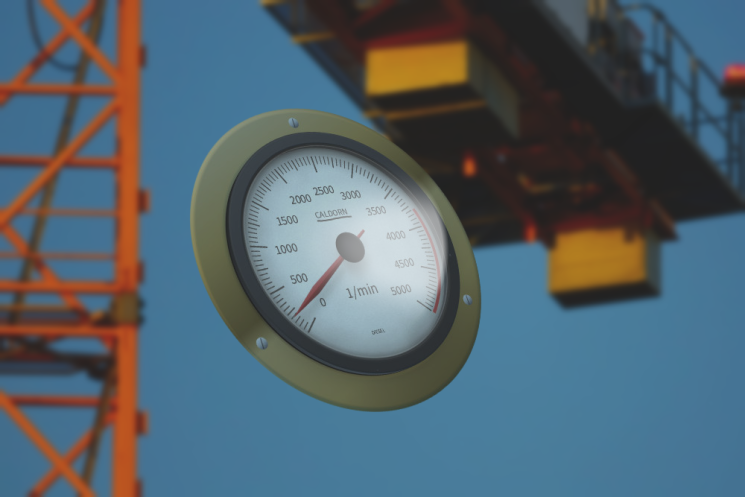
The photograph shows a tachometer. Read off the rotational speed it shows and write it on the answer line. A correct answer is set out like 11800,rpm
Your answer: 200,rpm
